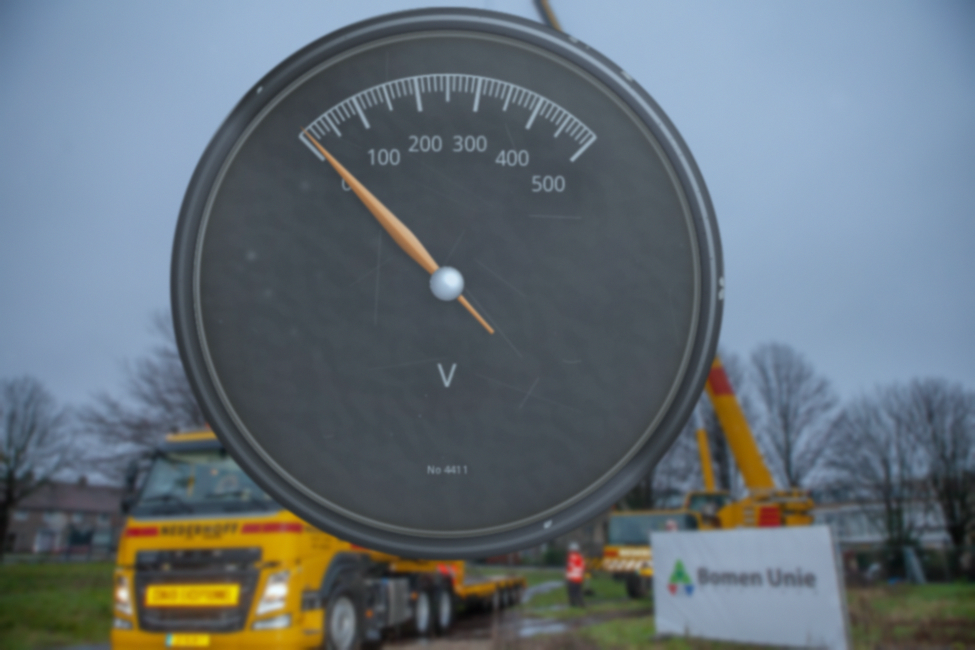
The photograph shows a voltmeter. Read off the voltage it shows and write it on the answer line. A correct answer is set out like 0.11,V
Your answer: 10,V
